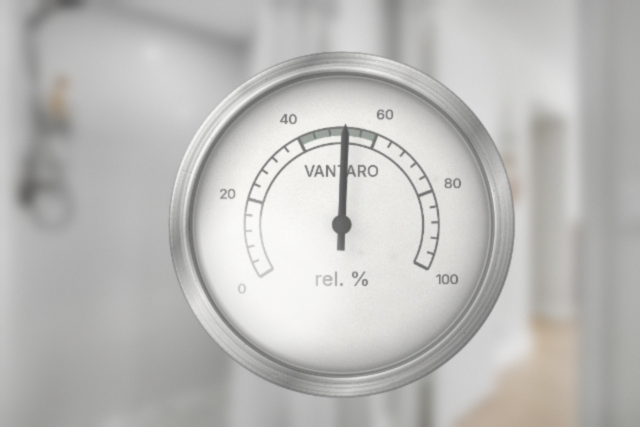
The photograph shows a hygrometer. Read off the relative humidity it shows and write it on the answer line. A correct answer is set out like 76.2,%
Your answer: 52,%
